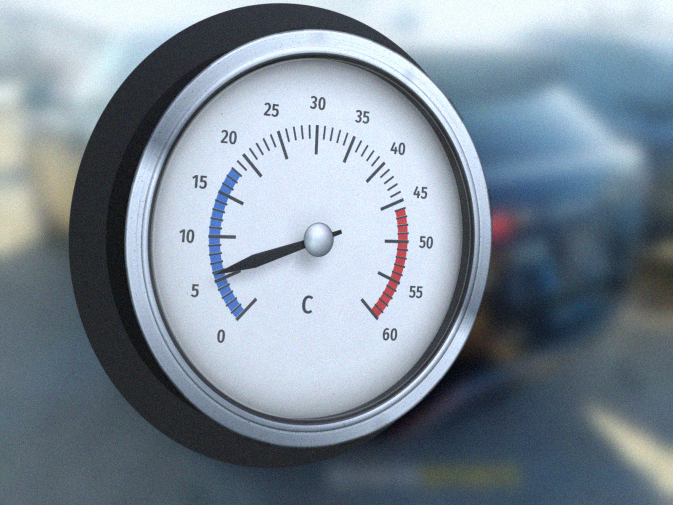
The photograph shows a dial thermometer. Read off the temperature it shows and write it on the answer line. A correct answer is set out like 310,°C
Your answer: 6,°C
